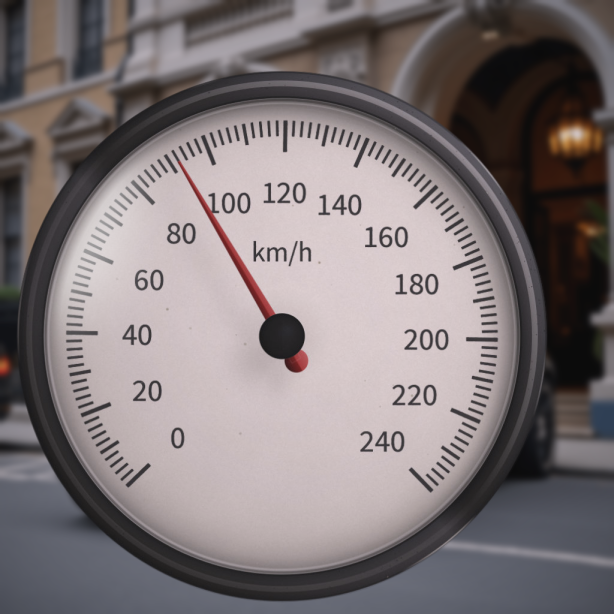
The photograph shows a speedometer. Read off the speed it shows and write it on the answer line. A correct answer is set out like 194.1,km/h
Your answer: 92,km/h
